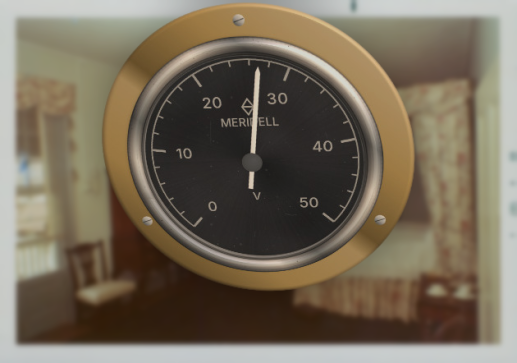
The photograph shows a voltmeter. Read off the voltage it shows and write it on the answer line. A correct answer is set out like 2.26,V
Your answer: 27,V
